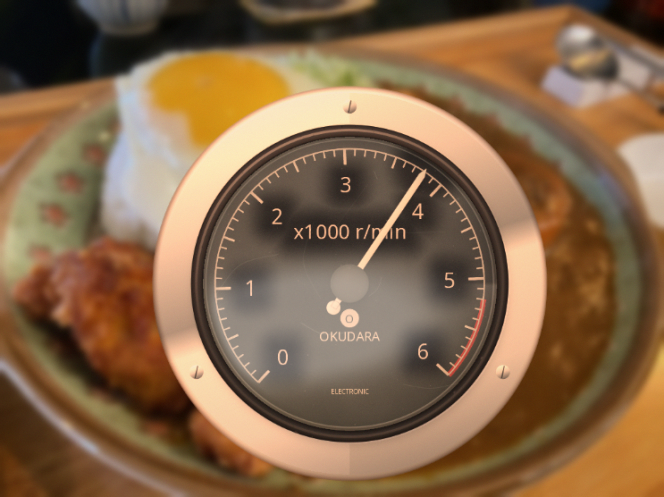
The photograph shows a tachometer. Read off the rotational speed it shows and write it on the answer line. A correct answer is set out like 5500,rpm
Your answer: 3800,rpm
